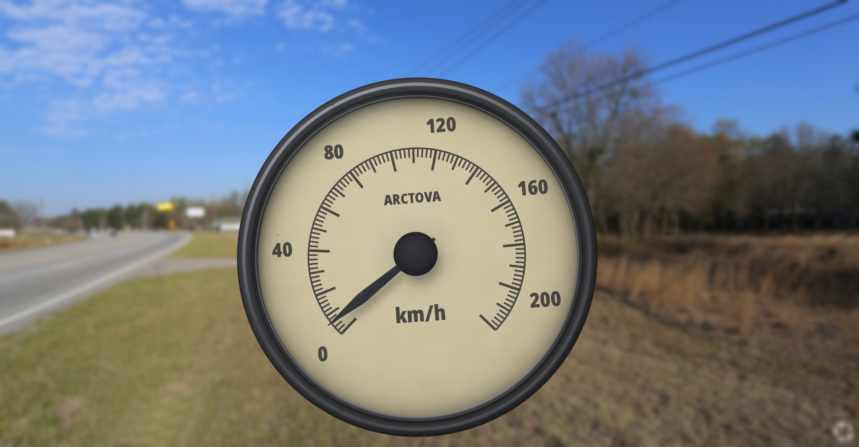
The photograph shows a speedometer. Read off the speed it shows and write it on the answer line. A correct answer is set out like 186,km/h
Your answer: 6,km/h
